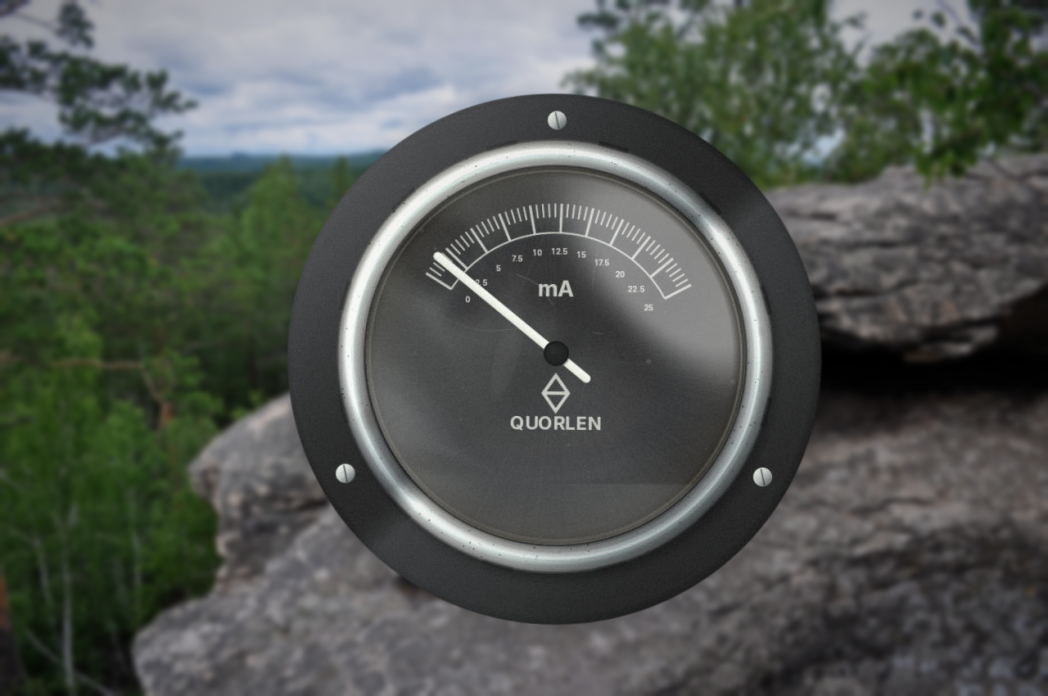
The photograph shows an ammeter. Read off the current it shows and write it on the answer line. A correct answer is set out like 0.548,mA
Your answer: 1.5,mA
